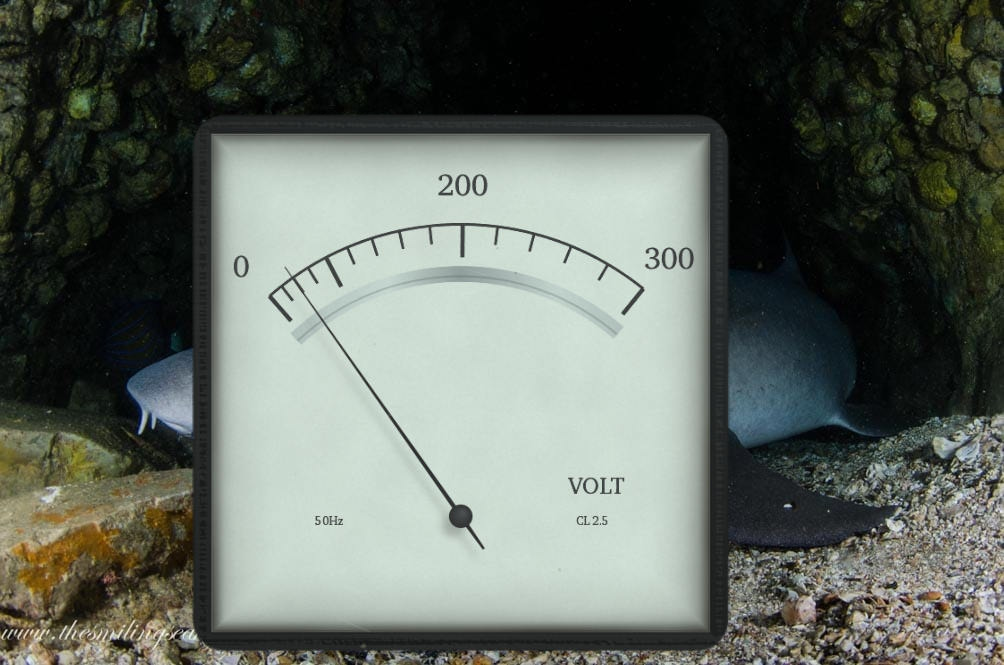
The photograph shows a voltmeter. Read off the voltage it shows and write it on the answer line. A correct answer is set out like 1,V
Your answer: 60,V
